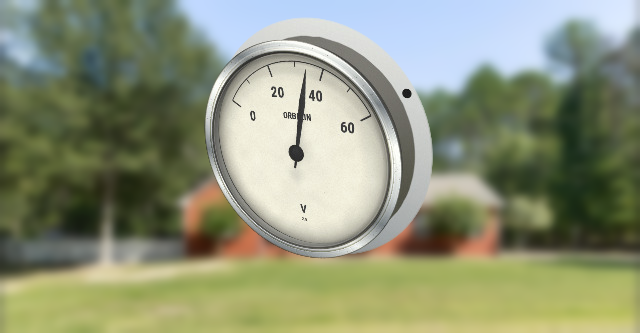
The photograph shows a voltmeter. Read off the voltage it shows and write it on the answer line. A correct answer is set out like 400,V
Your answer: 35,V
